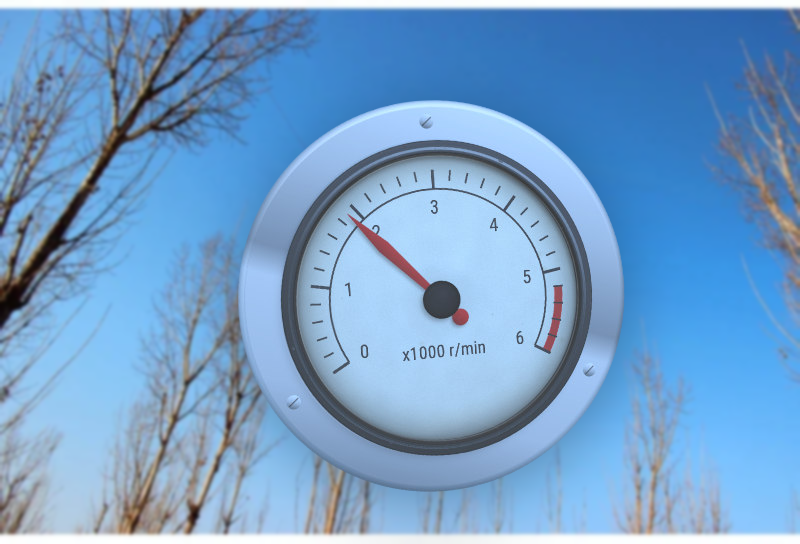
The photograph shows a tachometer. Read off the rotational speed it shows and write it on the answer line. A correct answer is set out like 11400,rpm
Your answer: 1900,rpm
